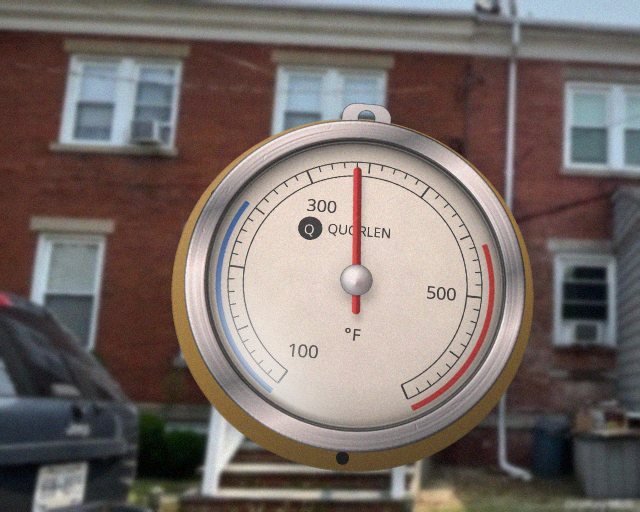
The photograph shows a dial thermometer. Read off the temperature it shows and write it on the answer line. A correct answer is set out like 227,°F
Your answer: 340,°F
